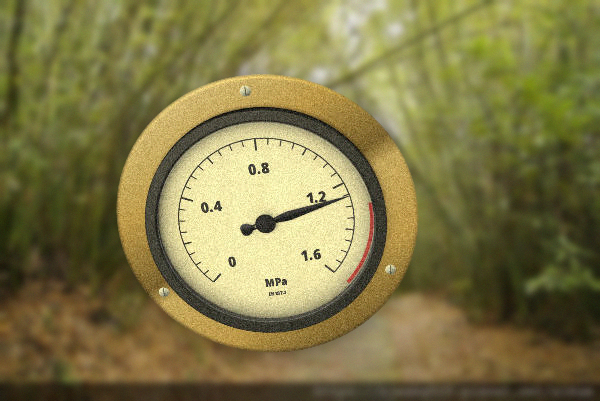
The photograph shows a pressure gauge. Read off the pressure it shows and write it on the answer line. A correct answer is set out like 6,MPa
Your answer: 1.25,MPa
